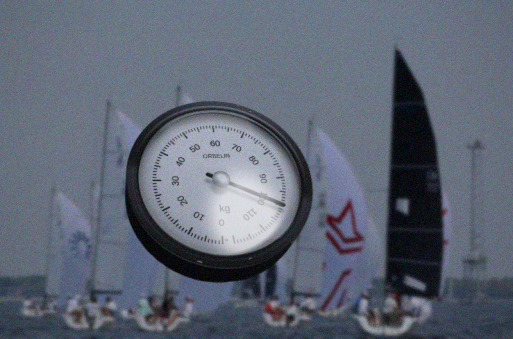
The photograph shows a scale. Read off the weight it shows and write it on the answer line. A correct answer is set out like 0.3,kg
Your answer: 100,kg
